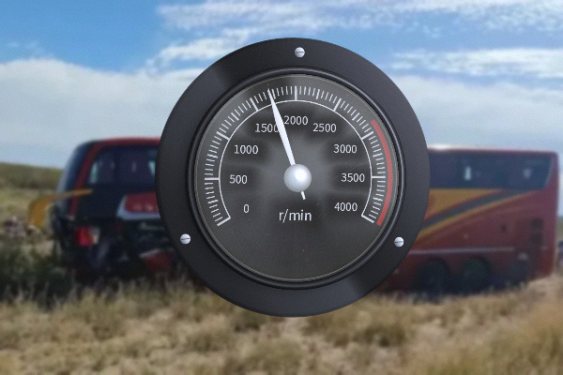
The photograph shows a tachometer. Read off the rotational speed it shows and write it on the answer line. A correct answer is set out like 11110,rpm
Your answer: 1700,rpm
